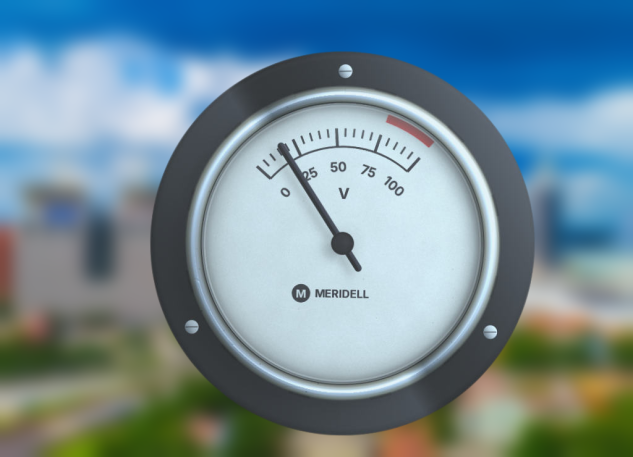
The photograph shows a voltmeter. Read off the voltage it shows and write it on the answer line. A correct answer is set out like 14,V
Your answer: 17.5,V
